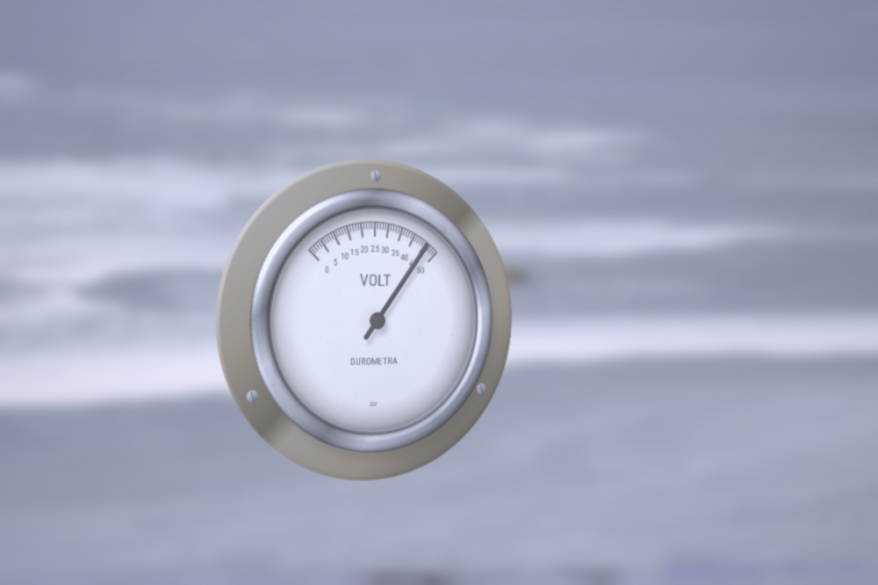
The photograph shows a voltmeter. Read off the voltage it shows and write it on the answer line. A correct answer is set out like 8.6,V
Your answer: 45,V
